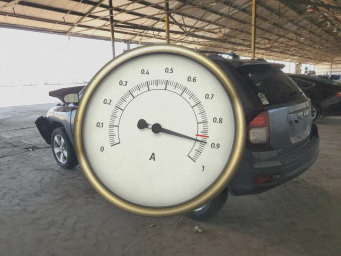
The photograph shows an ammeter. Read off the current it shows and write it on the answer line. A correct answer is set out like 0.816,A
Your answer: 0.9,A
